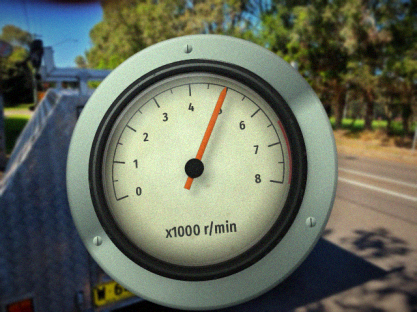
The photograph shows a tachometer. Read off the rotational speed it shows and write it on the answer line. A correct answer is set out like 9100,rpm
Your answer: 5000,rpm
